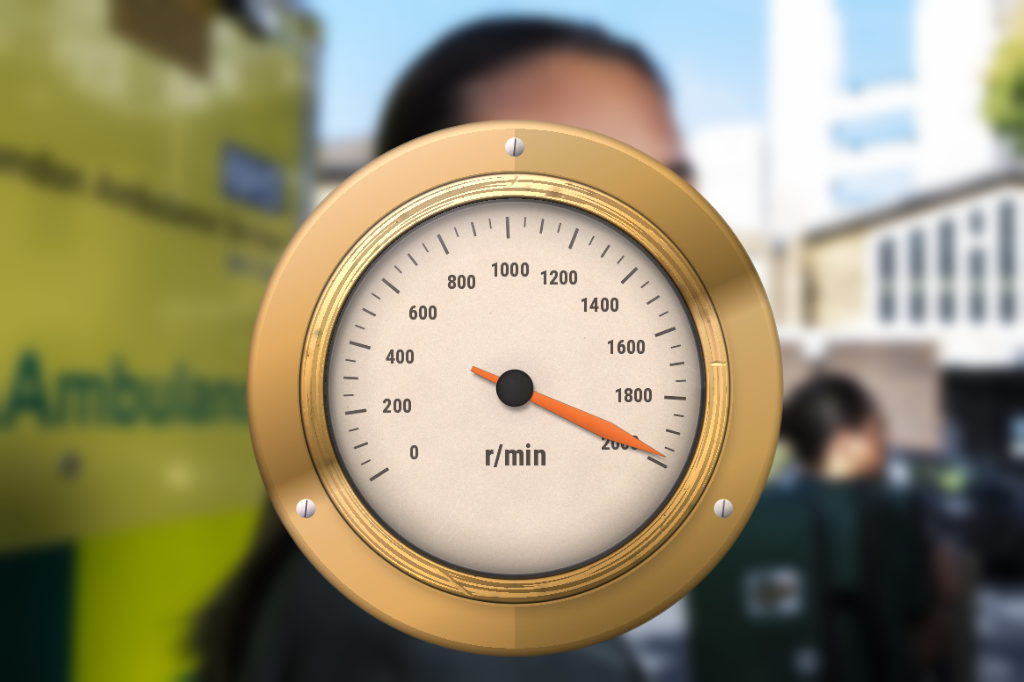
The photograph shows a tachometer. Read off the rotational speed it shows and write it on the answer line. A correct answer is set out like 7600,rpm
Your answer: 1975,rpm
